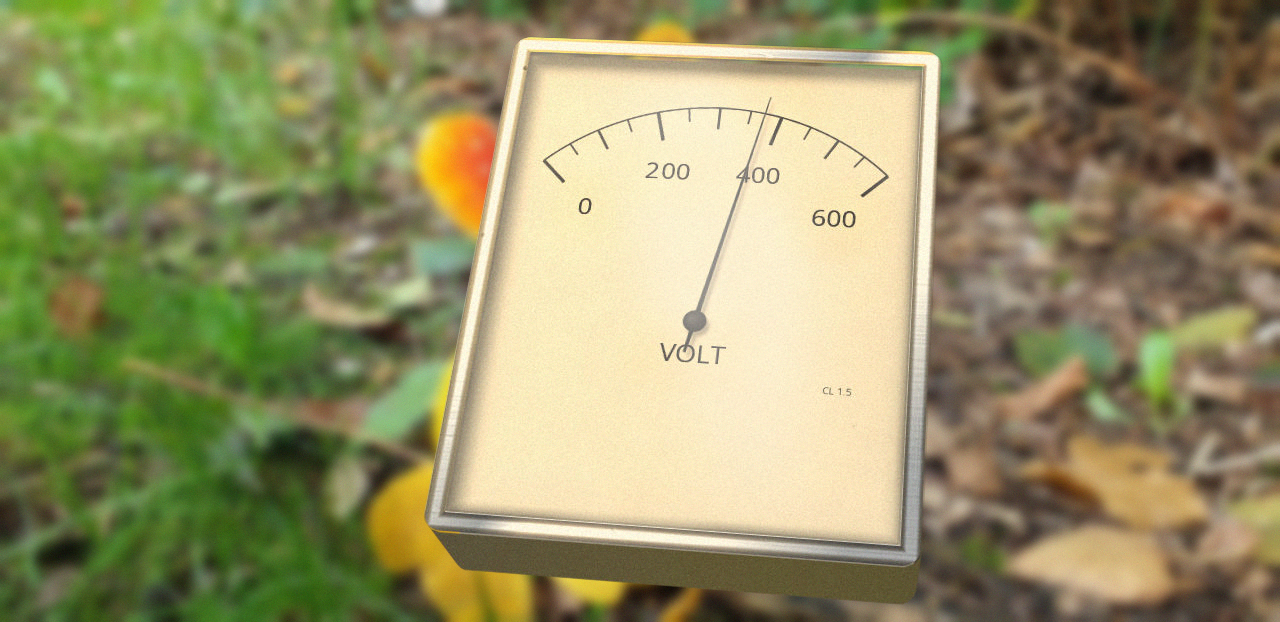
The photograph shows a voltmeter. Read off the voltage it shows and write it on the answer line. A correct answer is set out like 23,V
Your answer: 375,V
